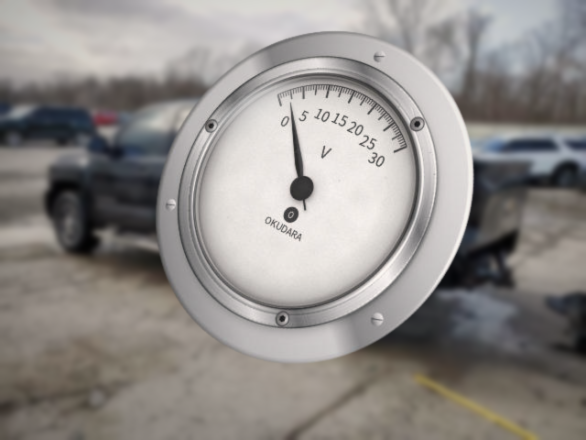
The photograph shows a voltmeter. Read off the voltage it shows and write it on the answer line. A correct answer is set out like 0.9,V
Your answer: 2.5,V
